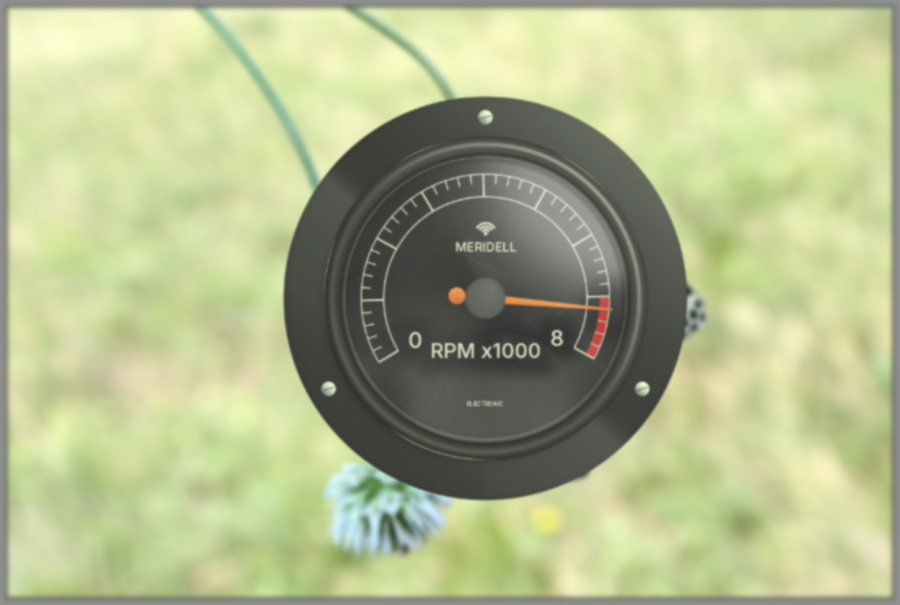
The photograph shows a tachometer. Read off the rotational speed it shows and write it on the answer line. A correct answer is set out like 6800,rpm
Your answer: 7200,rpm
